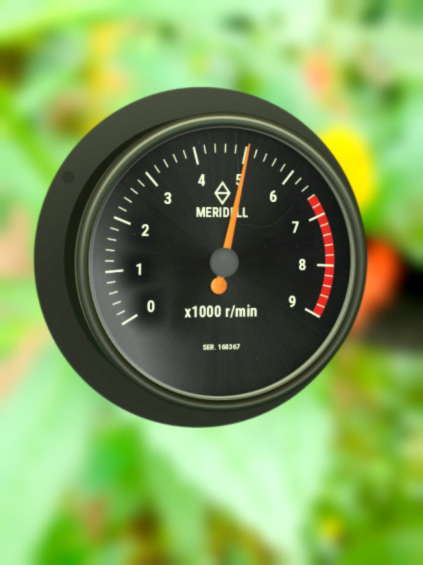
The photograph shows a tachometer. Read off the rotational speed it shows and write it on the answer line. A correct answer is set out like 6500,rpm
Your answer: 5000,rpm
